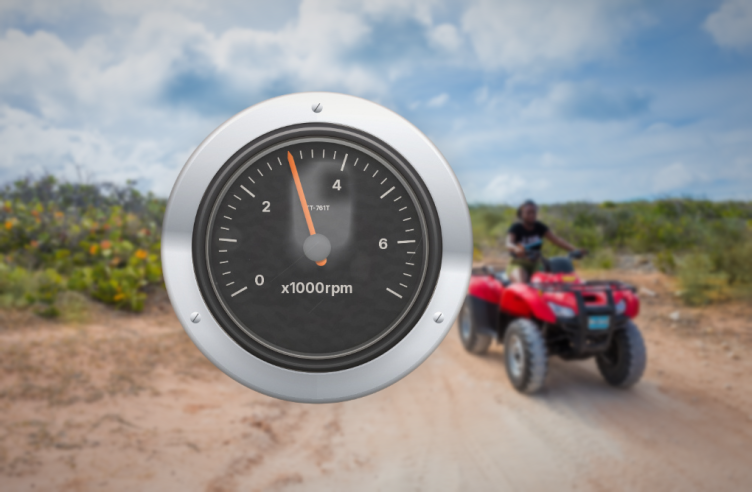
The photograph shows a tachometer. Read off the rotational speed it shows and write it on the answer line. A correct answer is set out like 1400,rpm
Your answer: 3000,rpm
